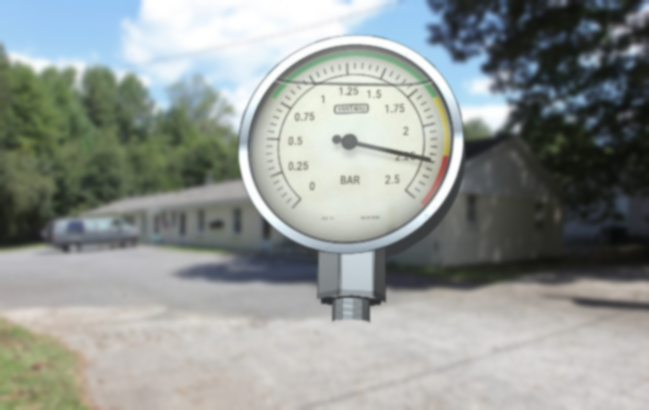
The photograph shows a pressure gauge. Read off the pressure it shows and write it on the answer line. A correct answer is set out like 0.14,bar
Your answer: 2.25,bar
